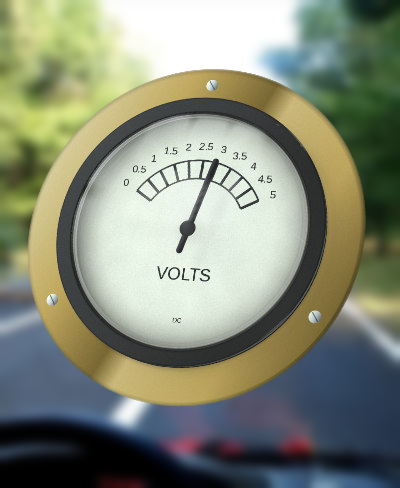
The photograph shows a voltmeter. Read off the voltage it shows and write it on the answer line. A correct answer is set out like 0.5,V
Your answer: 3,V
